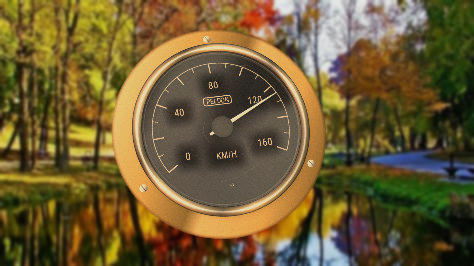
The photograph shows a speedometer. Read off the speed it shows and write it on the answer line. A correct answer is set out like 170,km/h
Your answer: 125,km/h
